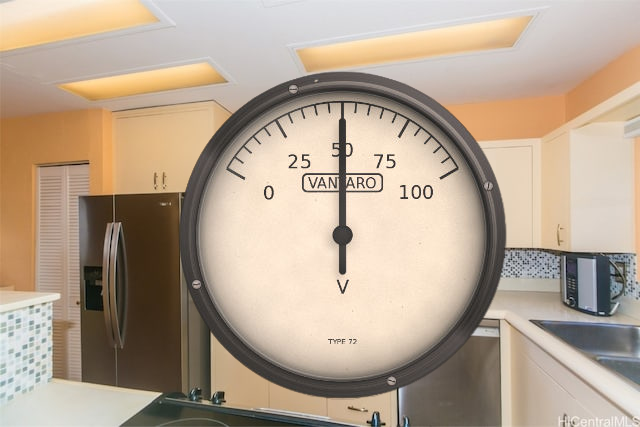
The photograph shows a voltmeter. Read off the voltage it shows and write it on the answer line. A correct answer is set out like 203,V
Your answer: 50,V
